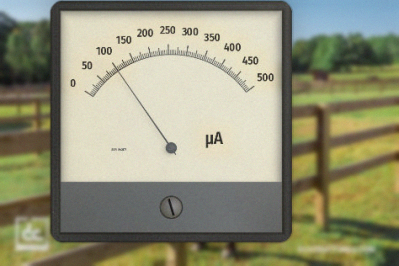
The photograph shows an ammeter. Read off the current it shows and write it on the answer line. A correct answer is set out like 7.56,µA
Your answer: 100,µA
